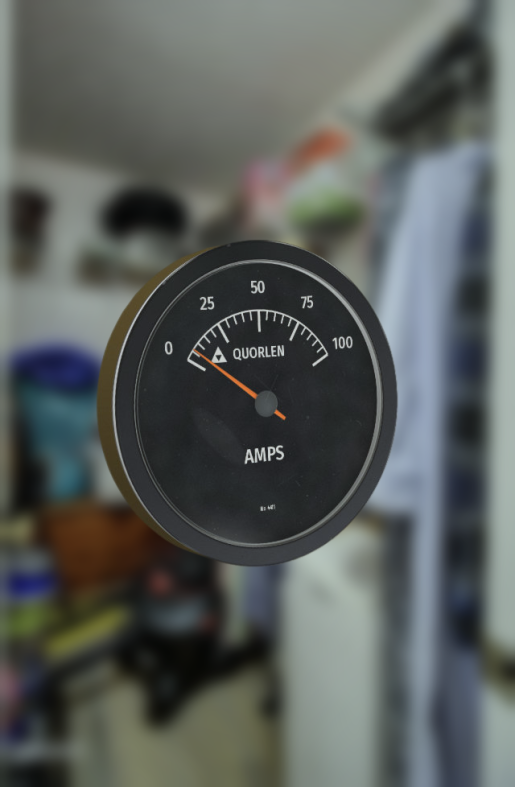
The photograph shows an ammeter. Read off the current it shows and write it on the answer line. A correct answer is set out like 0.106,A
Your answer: 5,A
